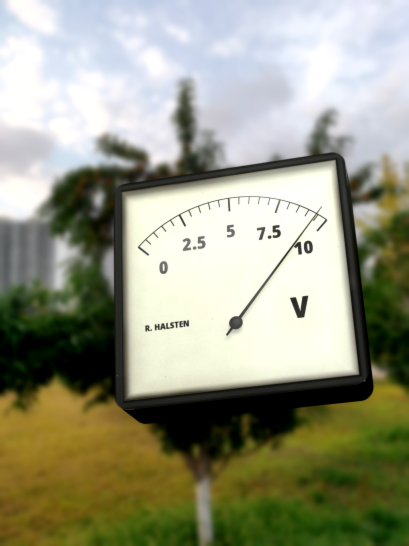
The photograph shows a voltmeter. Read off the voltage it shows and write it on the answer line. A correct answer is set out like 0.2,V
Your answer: 9.5,V
